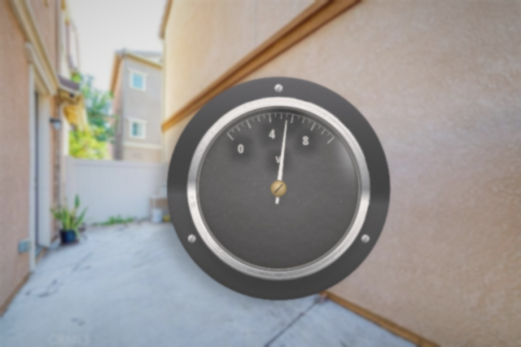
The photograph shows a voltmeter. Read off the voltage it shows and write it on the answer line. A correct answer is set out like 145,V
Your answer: 5.5,V
